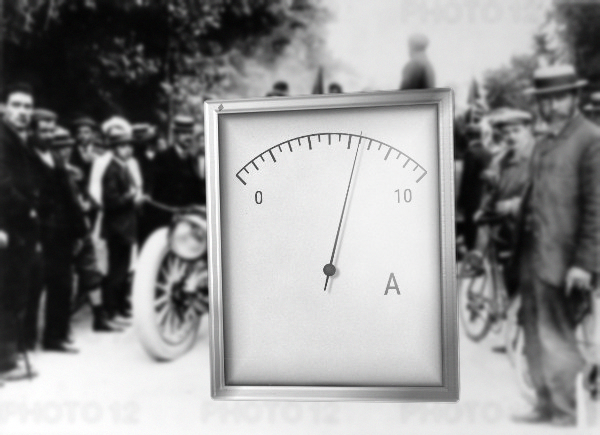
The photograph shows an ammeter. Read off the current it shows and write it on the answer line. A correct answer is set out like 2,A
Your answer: 6.5,A
